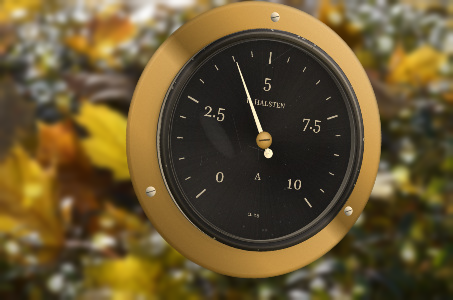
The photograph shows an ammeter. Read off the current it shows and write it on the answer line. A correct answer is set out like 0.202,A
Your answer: 4,A
